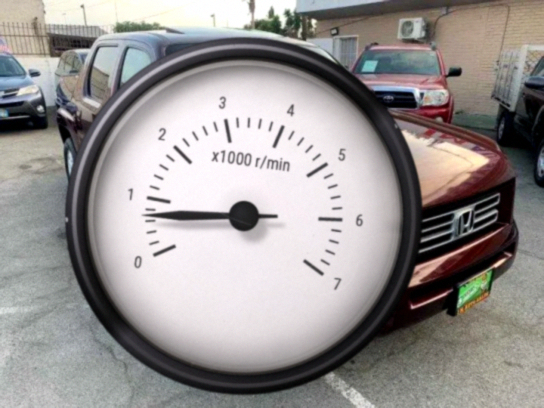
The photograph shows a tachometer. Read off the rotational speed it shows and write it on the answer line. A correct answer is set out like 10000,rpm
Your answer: 700,rpm
